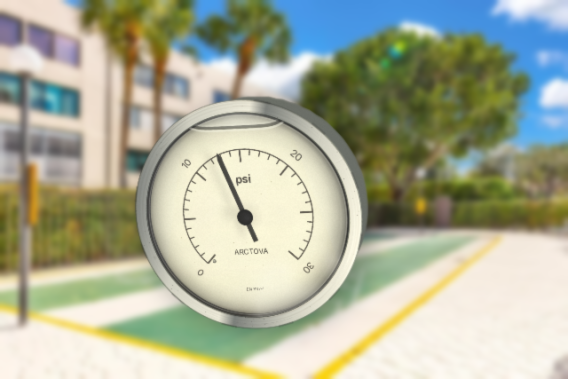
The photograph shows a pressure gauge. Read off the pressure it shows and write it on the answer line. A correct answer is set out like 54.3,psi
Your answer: 13,psi
